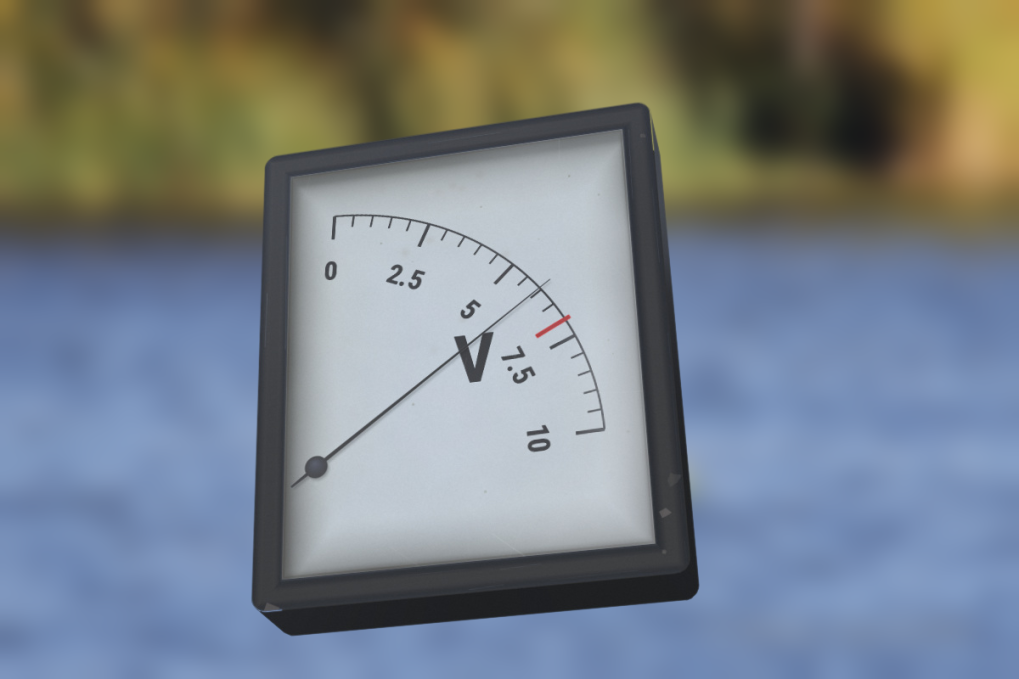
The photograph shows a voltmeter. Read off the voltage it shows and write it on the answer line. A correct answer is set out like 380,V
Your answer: 6,V
